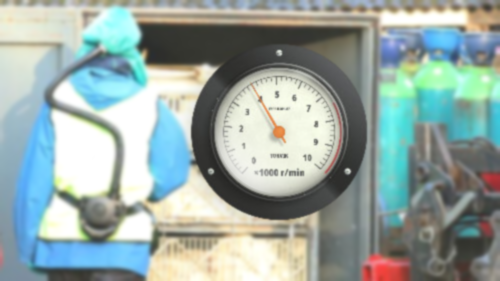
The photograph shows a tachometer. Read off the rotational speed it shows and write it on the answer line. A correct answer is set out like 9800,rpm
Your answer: 4000,rpm
